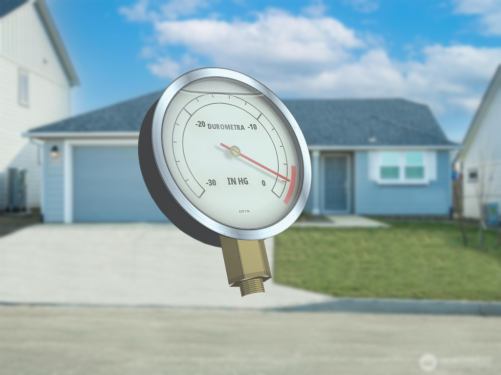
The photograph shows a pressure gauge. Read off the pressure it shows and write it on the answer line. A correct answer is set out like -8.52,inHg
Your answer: -2,inHg
